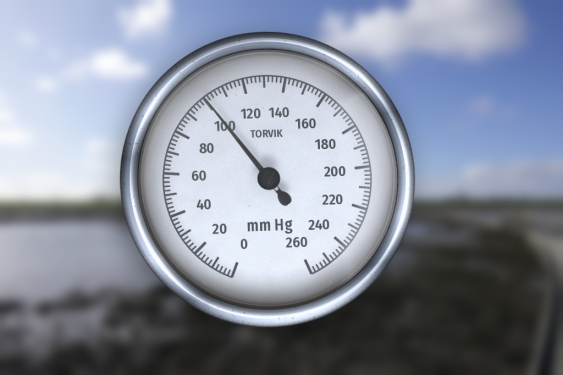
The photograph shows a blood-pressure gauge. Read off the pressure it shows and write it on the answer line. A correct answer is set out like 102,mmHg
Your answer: 100,mmHg
